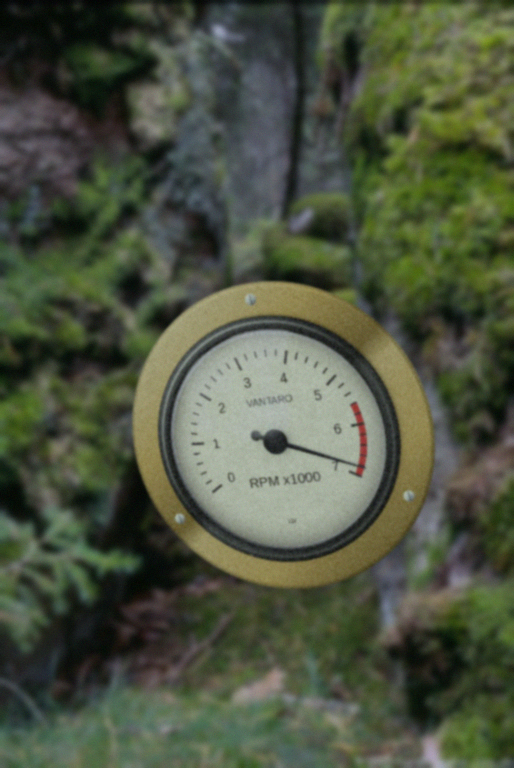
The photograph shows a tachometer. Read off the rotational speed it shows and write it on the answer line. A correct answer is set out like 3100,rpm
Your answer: 6800,rpm
